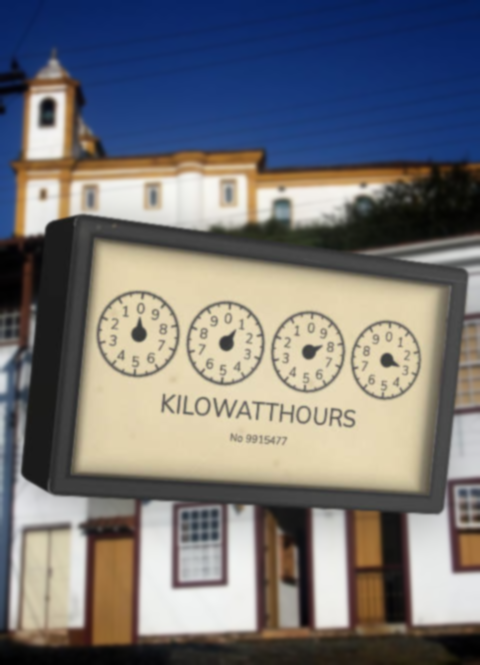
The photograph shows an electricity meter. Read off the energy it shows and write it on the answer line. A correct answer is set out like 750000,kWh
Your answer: 83,kWh
